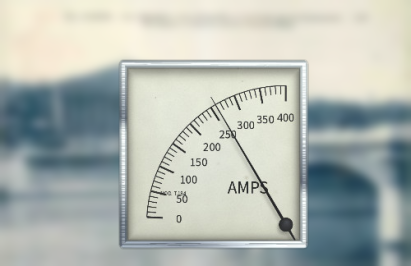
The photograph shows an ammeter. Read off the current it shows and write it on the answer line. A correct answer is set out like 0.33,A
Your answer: 260,A
